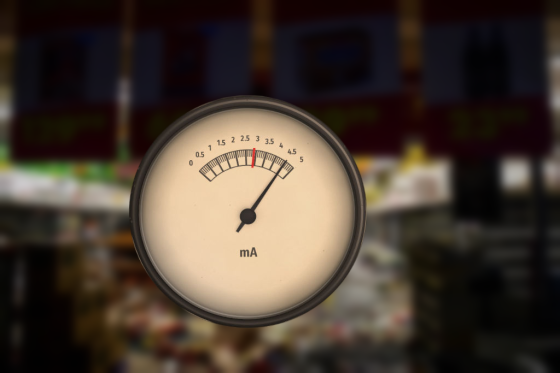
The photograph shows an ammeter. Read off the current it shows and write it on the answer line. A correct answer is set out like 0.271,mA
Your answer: 4.5,mA
